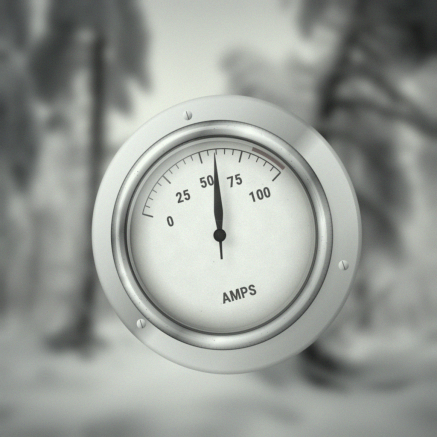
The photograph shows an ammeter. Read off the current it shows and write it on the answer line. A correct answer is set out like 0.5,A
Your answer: 60,A
